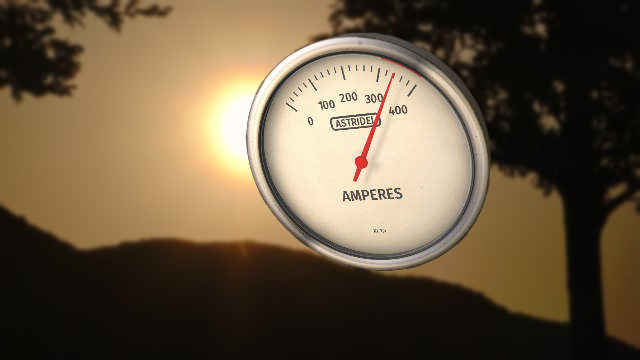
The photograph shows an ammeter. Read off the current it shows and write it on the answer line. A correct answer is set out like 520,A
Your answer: 340,A
